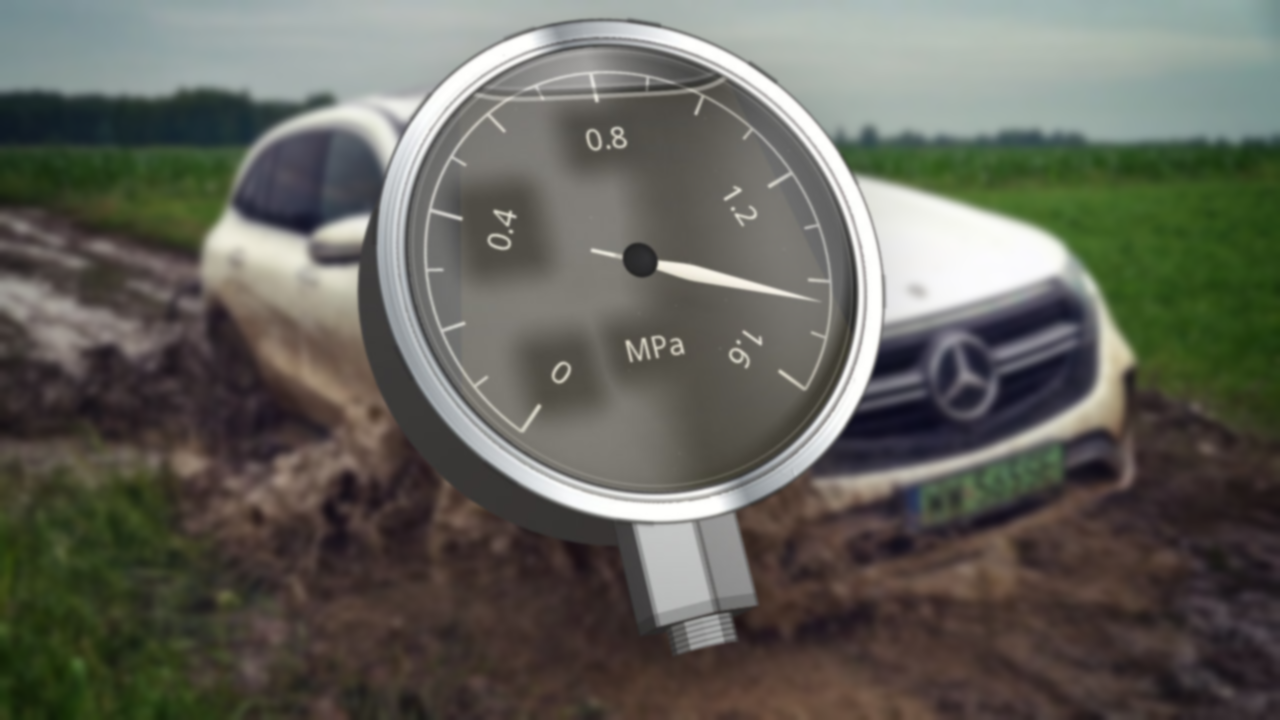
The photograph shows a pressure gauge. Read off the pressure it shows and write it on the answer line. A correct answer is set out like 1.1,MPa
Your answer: 1.45,MPa
